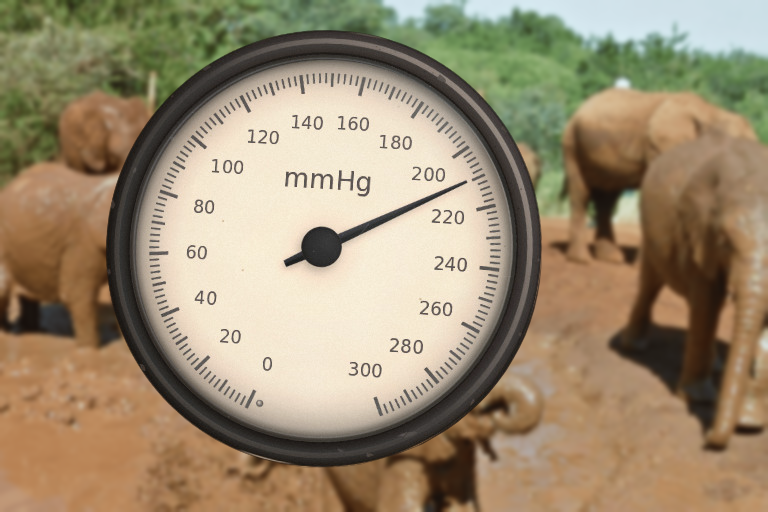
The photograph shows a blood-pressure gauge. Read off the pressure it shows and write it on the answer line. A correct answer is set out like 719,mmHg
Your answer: 210,mmHg
